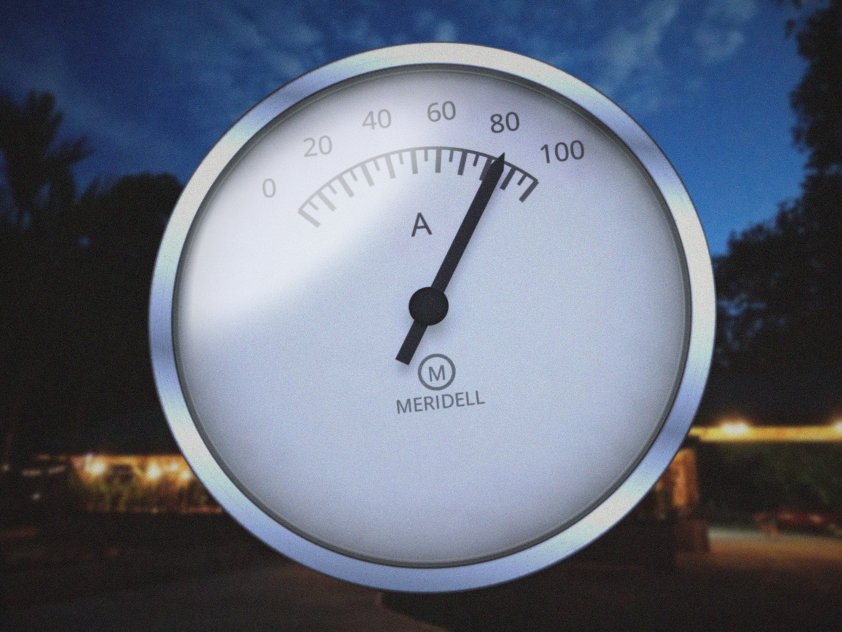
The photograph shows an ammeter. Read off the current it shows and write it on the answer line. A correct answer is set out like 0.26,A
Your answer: 85,A
